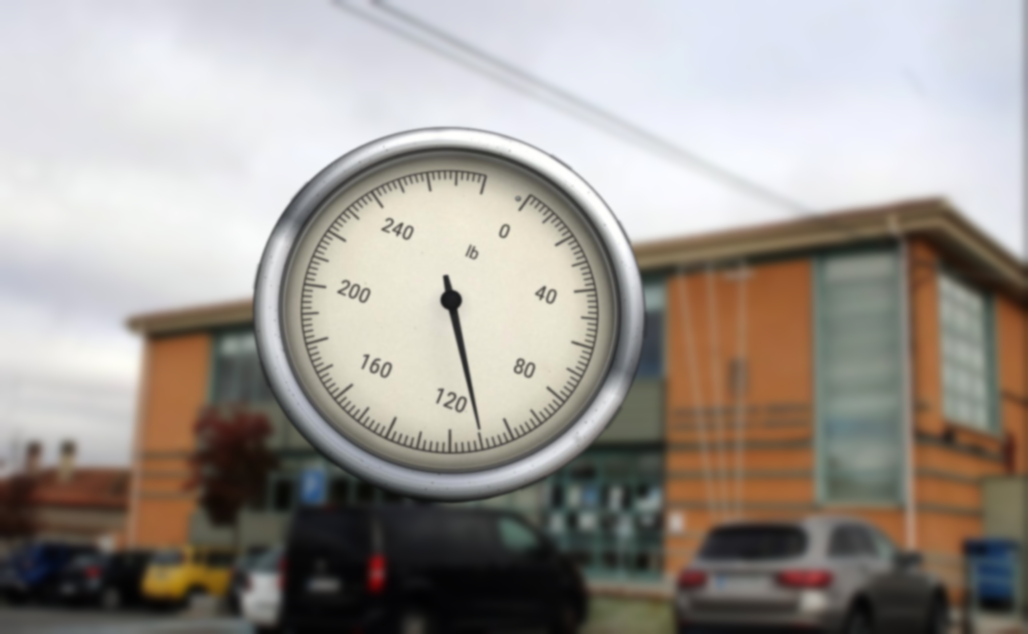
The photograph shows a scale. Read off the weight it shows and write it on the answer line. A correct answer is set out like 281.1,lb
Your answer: 110,lb
